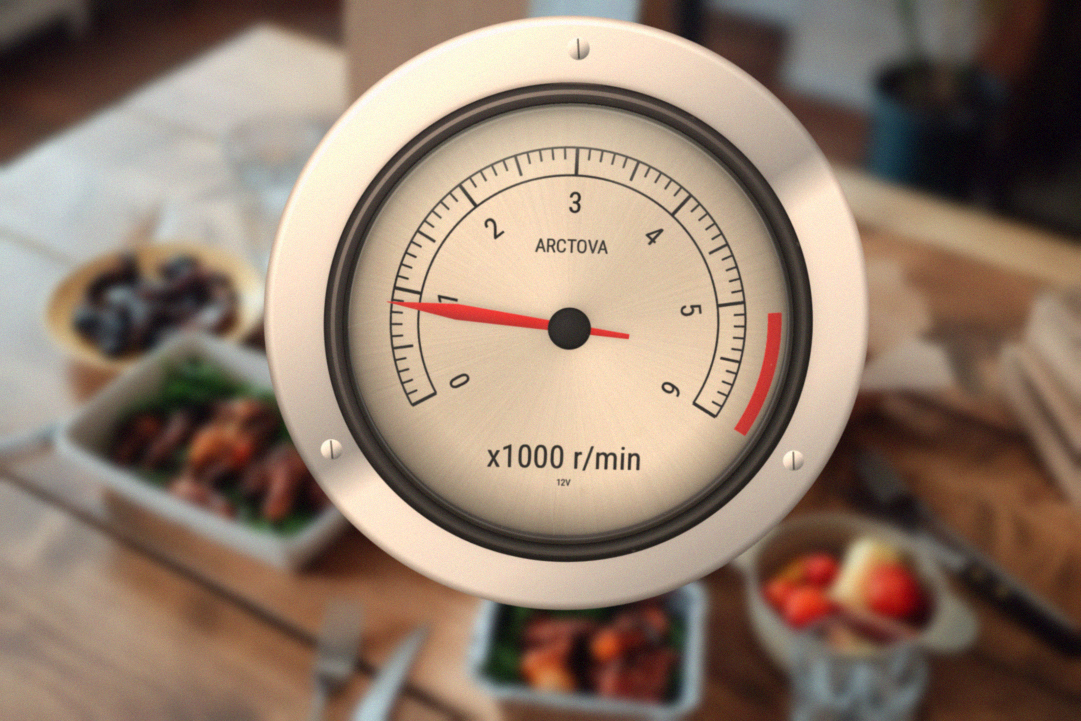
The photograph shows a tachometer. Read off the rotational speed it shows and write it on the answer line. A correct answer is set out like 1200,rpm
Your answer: 900,rpm
